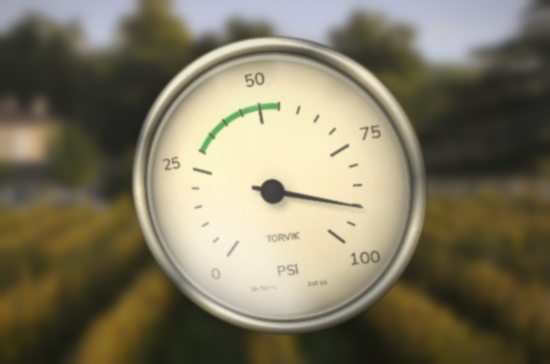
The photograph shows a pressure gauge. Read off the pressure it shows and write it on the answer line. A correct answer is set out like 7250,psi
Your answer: 90,psi
